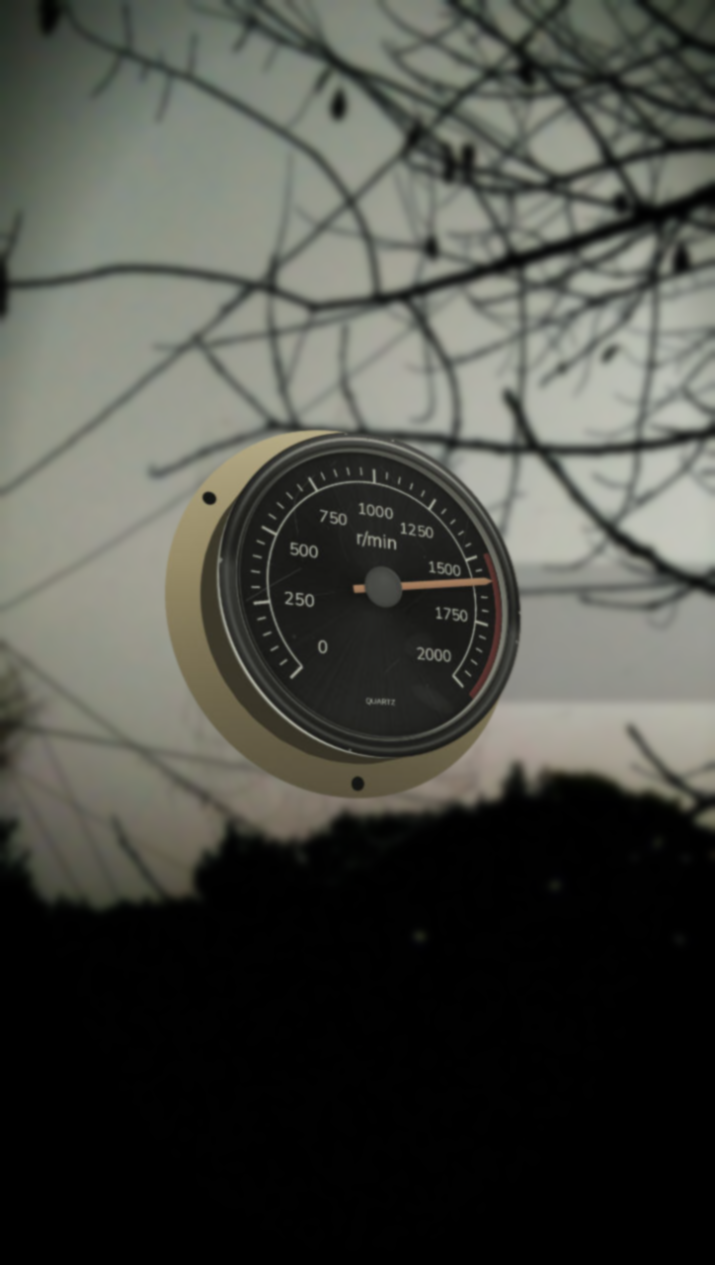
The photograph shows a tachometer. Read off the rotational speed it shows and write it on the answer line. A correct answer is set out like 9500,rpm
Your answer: 1600,rpm
